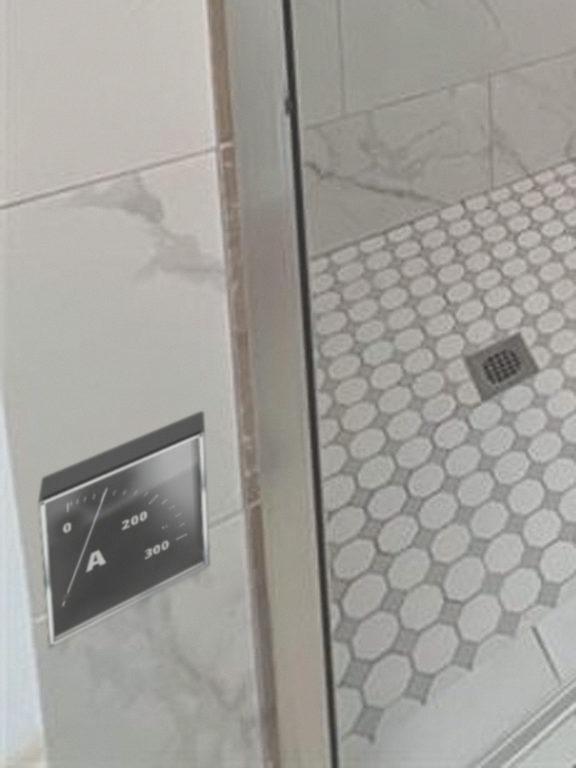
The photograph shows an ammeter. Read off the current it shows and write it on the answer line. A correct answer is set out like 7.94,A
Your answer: 100,A
